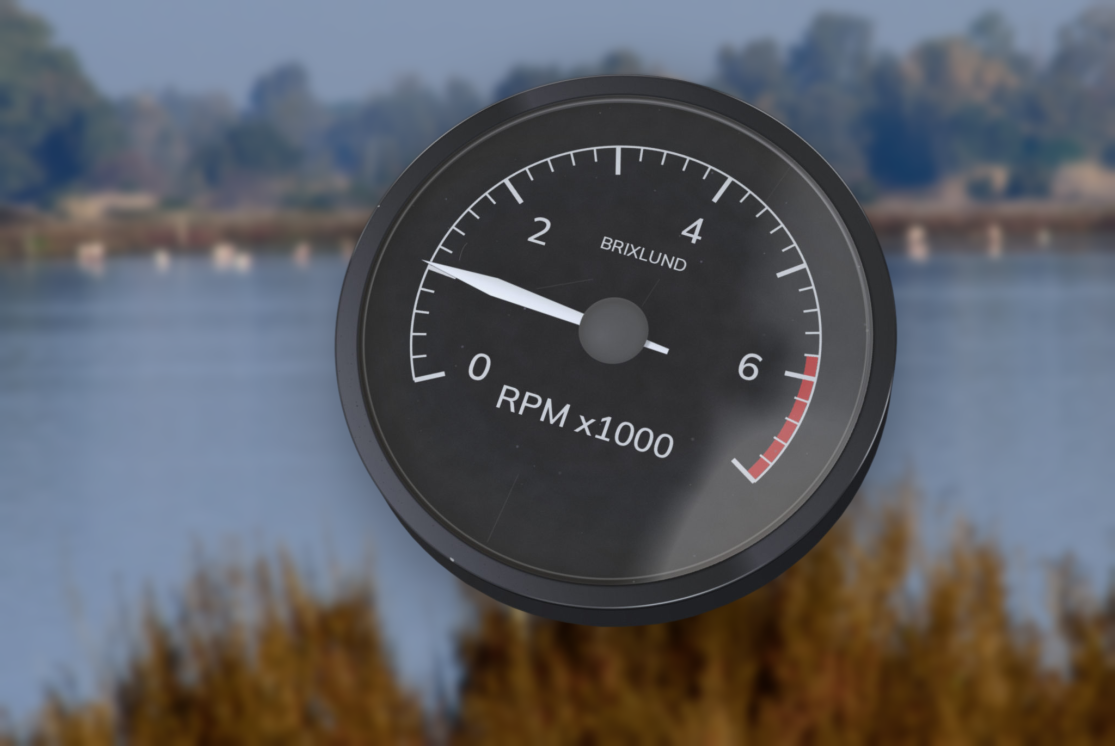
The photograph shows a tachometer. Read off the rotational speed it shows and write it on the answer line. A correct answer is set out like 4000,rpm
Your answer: 1000,rpm
